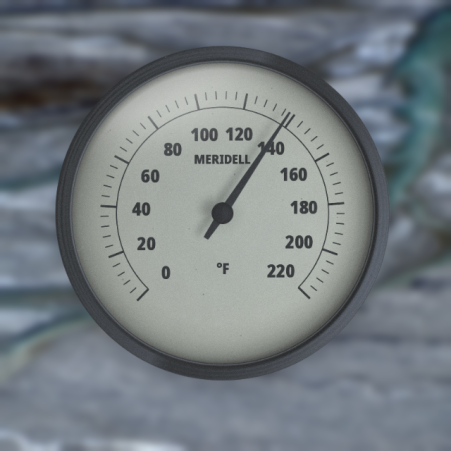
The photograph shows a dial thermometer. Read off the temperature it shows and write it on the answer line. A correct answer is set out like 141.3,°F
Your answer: 138,°F
